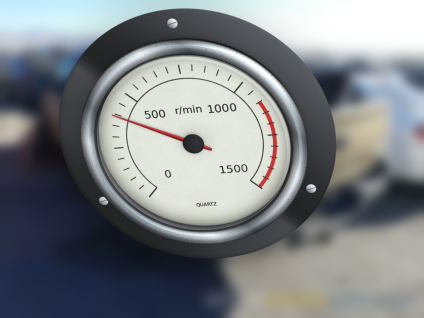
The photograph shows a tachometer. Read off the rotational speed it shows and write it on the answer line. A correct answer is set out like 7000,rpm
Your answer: 400,rpm
